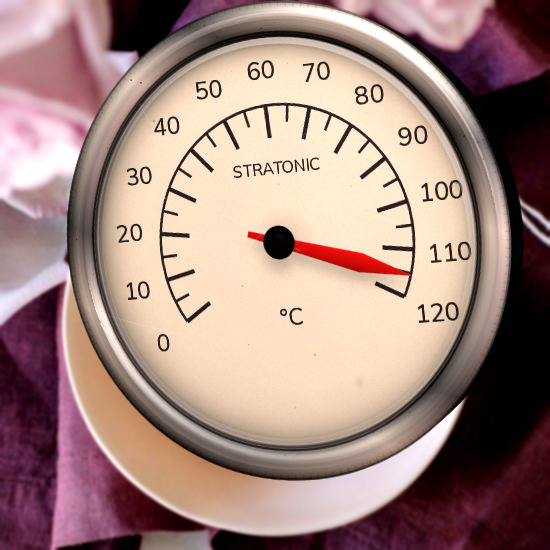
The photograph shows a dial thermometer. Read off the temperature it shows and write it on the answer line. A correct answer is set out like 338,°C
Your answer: 115,°C
